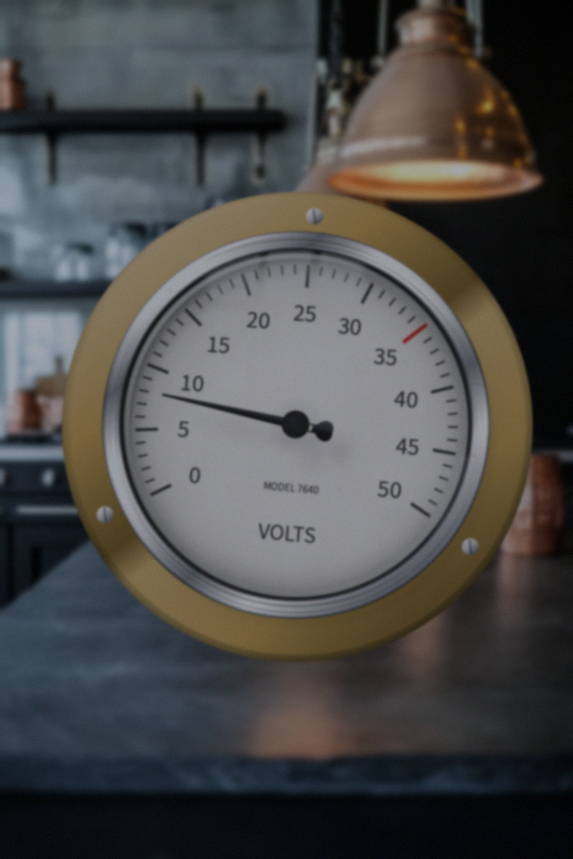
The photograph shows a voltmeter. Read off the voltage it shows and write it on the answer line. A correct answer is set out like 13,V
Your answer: 8,V
